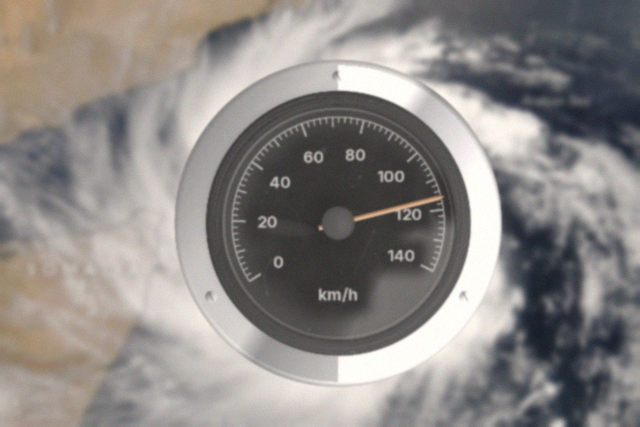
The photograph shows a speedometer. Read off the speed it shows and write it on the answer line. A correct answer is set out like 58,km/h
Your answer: 116,km/h
